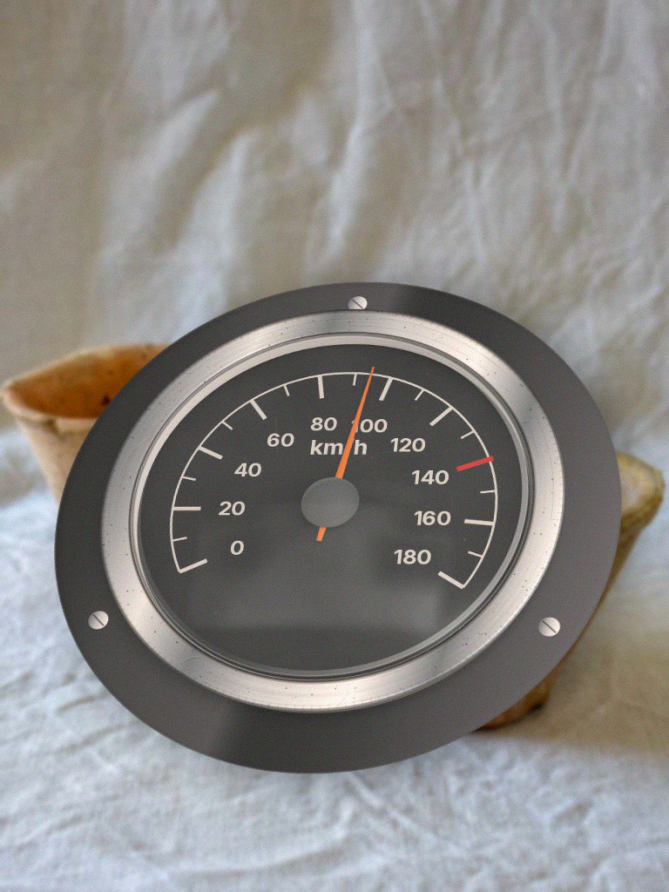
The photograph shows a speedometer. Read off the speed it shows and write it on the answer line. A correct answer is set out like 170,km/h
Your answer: 95,km/h
